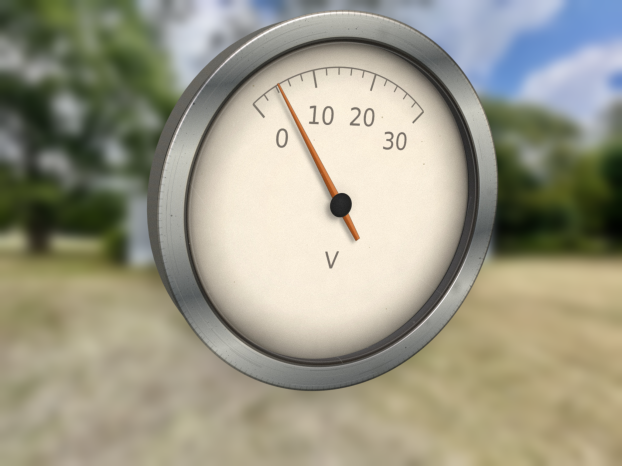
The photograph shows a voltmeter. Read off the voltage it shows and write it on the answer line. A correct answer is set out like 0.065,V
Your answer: 4,V
